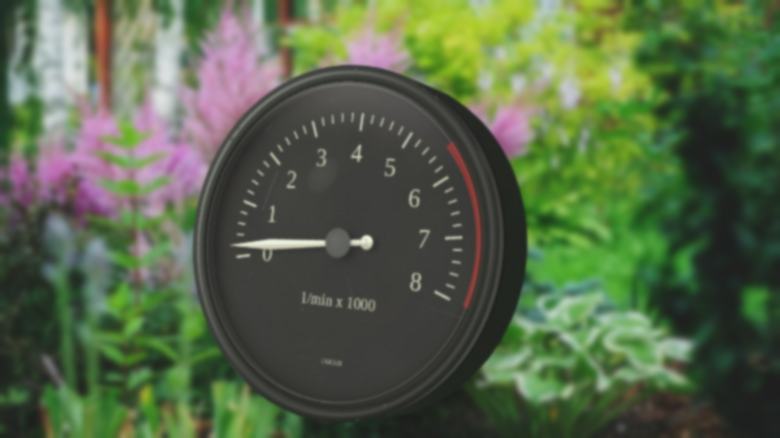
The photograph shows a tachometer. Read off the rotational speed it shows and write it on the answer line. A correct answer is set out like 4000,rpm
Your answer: 200,rpm
